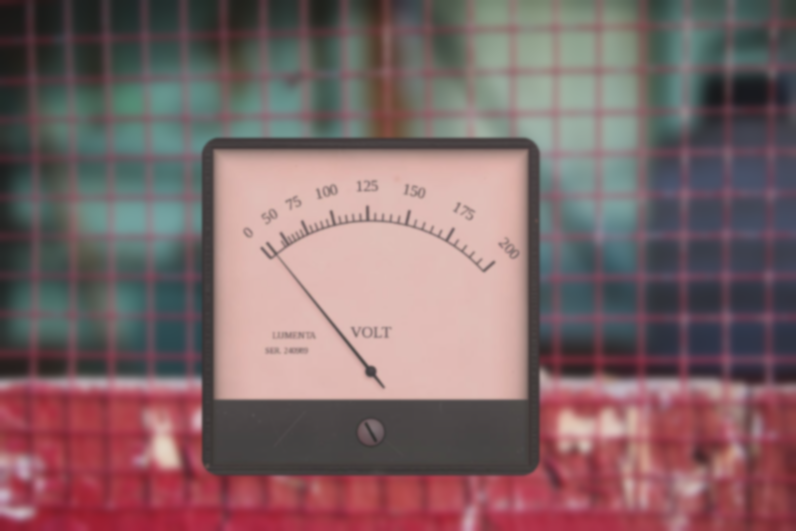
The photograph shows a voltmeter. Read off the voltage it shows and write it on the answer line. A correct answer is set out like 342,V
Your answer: 25,V
